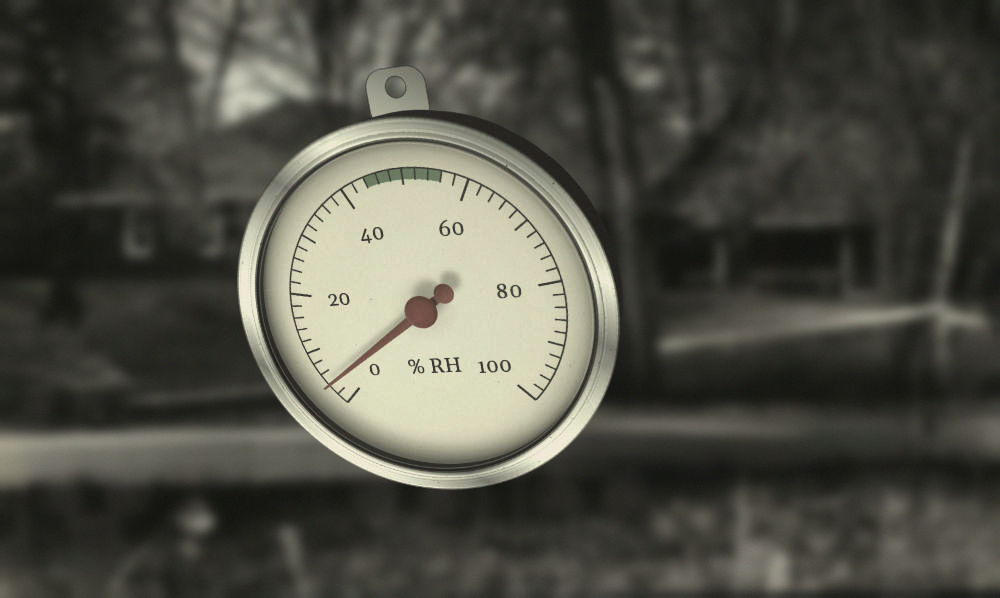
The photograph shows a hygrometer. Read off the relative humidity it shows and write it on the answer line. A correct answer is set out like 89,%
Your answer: 4,%
